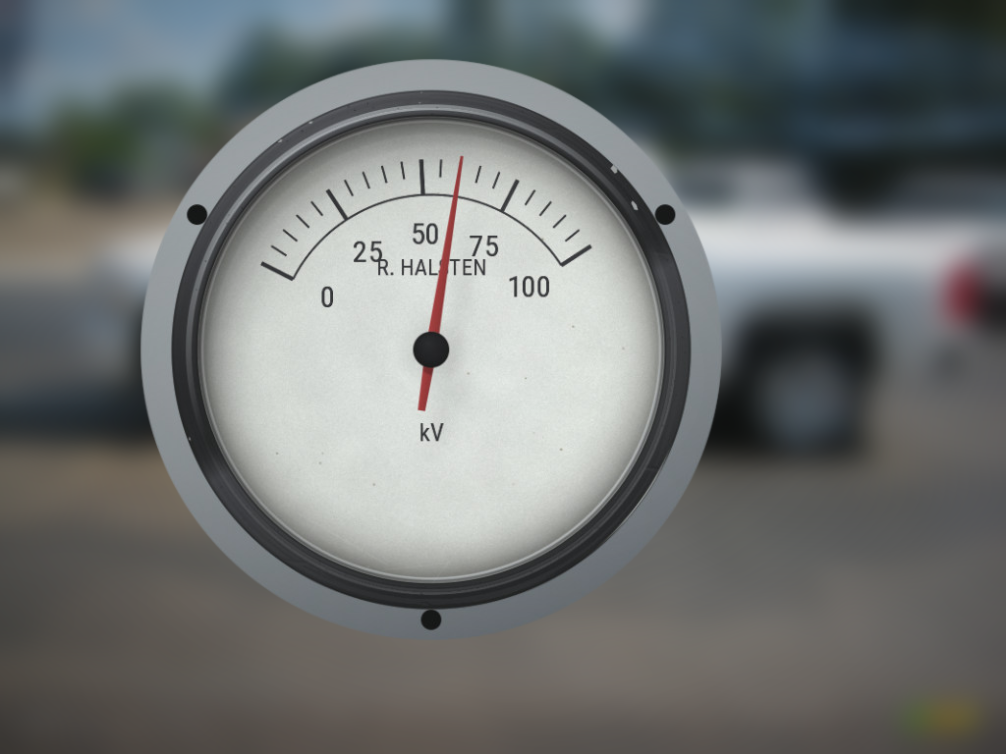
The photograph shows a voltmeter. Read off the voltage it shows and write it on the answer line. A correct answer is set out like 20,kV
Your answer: 60,kV
